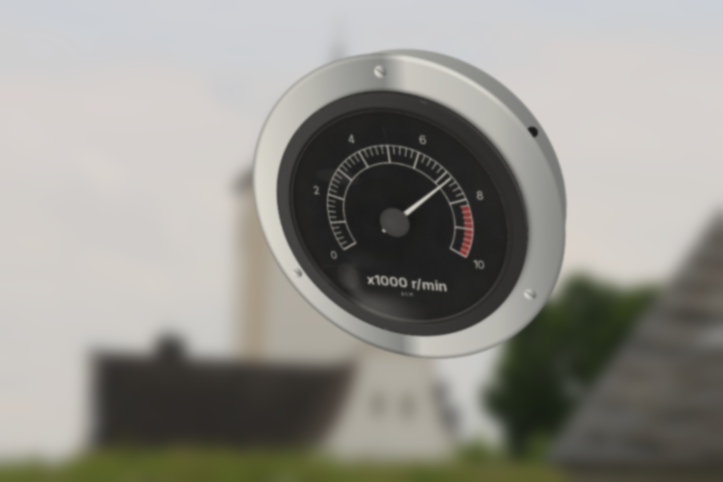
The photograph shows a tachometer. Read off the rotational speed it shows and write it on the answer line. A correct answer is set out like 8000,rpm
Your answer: 7200,rpm
